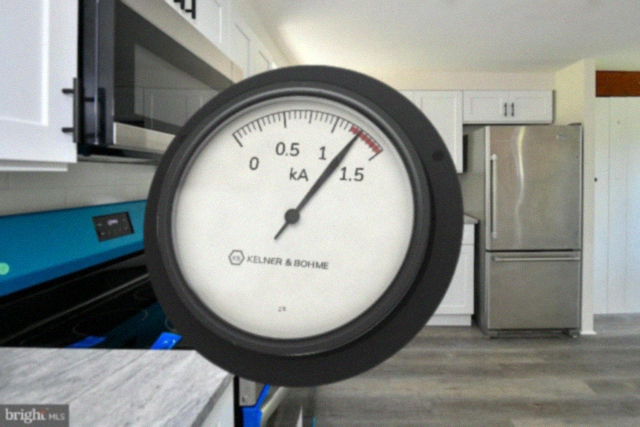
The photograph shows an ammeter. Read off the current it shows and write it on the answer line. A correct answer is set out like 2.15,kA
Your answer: 1.25,kA
